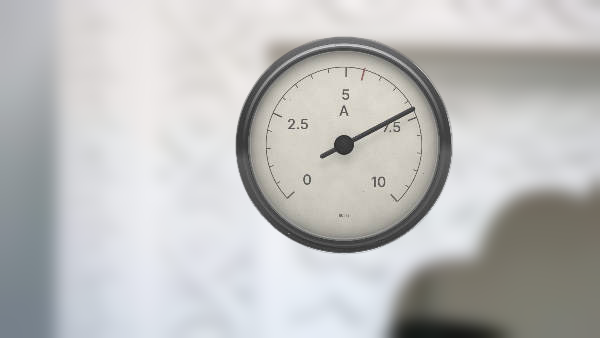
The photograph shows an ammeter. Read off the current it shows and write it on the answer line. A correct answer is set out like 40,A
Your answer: 7.25,A
